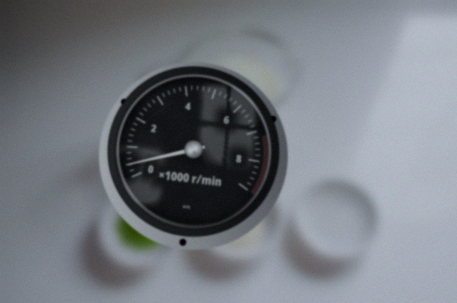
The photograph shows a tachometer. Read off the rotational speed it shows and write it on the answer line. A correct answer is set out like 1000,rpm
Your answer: 400,rpm
